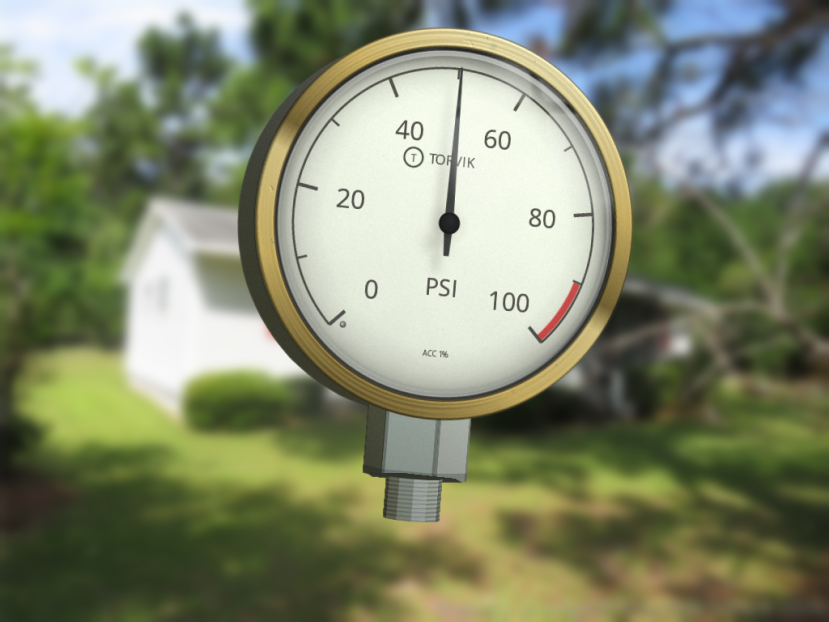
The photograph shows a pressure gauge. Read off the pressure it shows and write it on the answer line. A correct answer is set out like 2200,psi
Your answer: 50,psi
